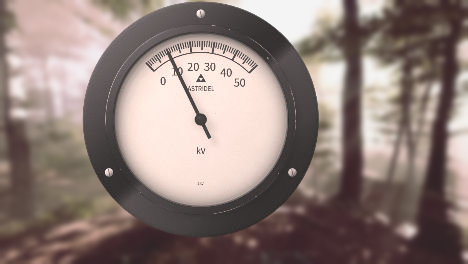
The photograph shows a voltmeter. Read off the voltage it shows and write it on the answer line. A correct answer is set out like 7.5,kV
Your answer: 10,kV
